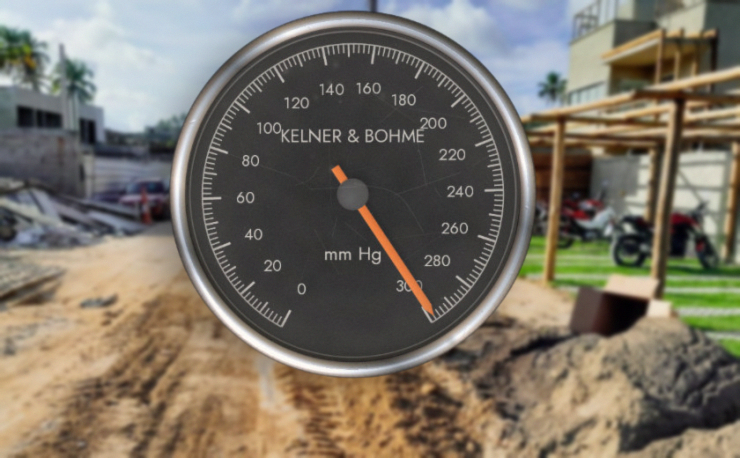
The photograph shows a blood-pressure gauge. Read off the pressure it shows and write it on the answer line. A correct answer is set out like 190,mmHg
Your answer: 298,mmHg
